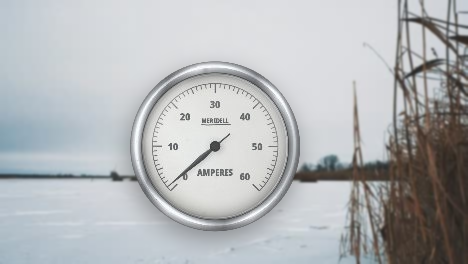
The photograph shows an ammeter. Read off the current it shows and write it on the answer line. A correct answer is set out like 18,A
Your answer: 1,A
